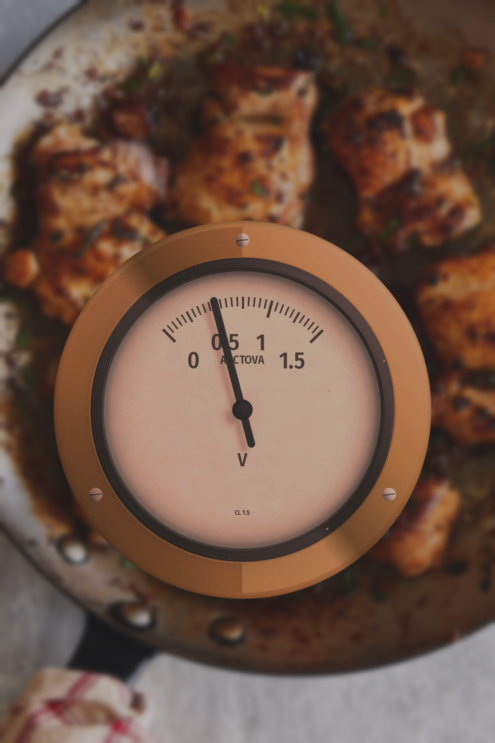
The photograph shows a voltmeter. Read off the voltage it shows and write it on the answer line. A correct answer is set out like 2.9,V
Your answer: 0.5,V
